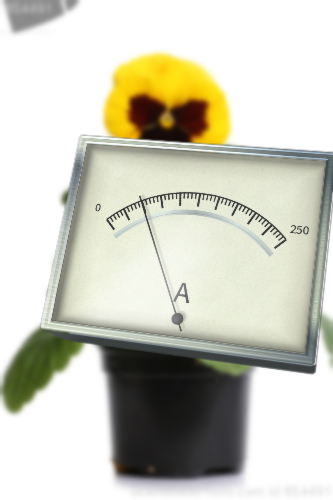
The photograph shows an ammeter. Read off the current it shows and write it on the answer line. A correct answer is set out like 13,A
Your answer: 50,A
